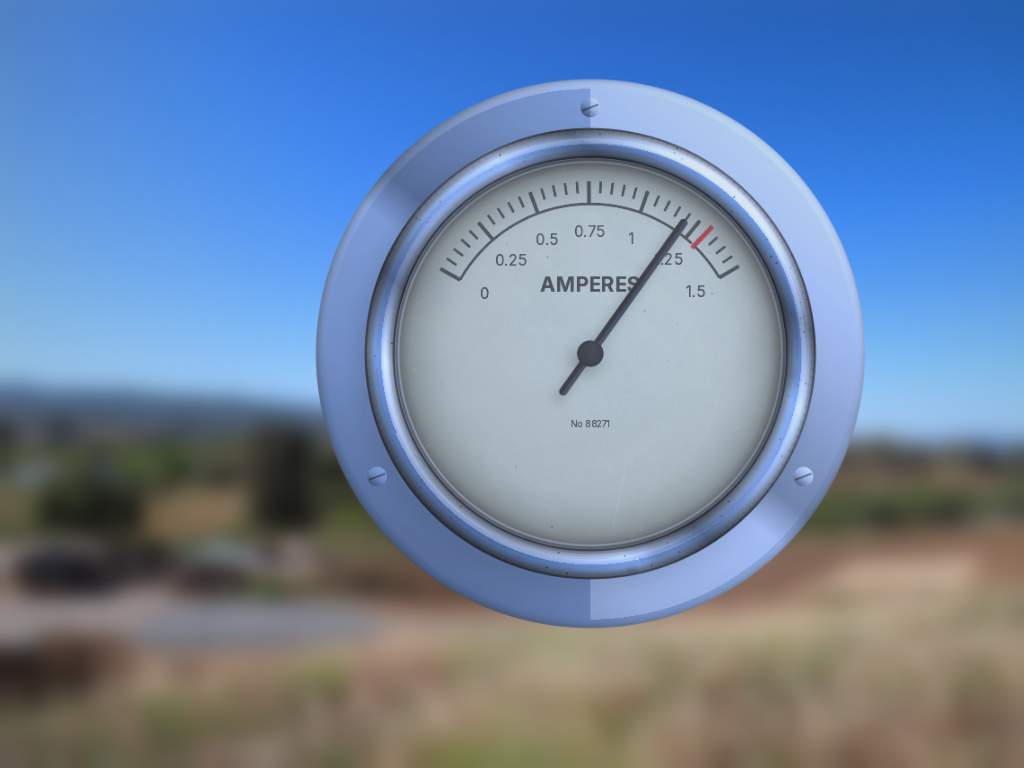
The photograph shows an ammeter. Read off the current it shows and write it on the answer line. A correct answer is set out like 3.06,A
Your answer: 1.2,A
